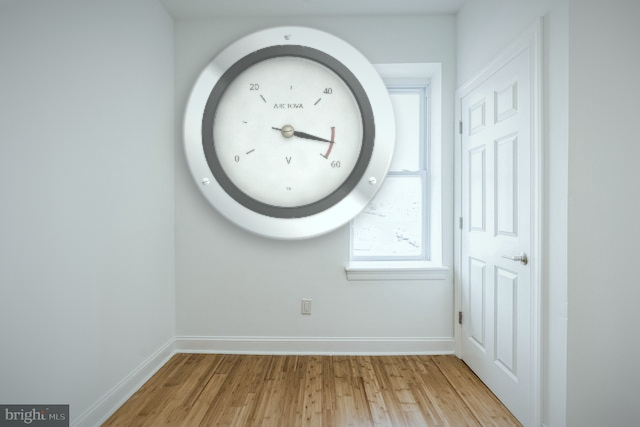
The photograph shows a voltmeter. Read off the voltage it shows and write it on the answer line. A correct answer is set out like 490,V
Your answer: 55,V
